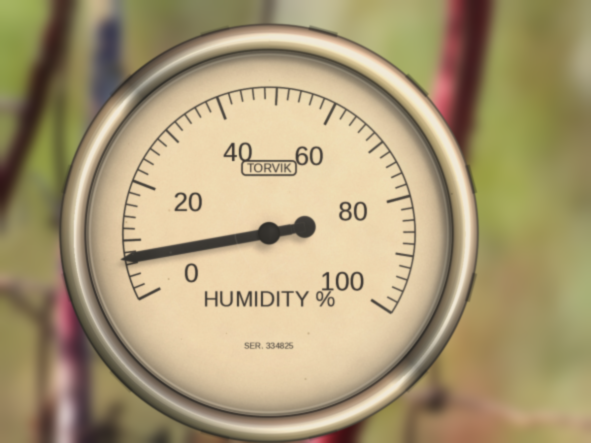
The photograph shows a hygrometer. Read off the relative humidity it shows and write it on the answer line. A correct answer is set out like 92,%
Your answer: 7,%
